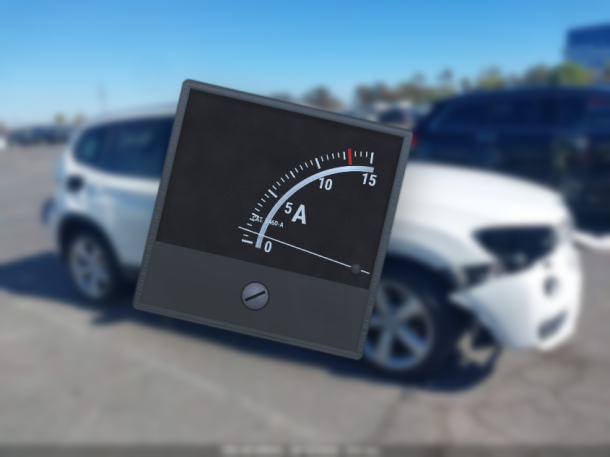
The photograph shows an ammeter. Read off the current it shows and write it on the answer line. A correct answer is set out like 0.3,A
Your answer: 1,A
